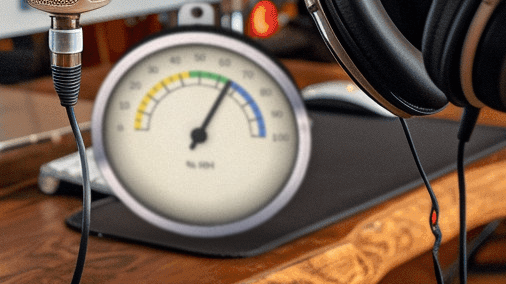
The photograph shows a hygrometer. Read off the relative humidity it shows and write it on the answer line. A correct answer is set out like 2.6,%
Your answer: 65,%
